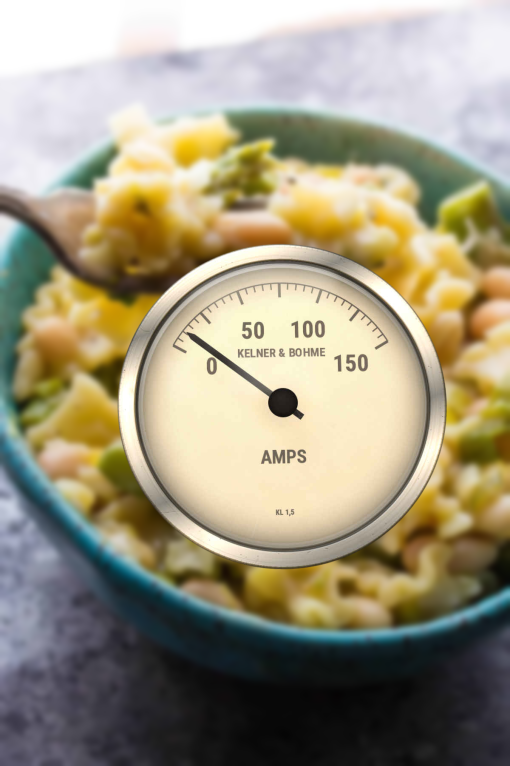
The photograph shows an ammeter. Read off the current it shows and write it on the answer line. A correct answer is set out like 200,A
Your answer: 10,A
